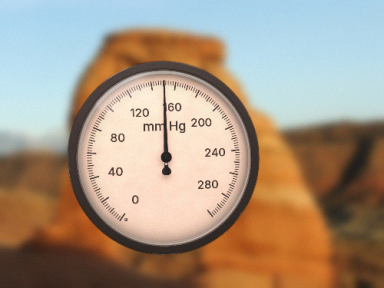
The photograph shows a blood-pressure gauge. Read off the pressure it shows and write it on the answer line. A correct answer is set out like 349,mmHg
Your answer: 150,mmHg
